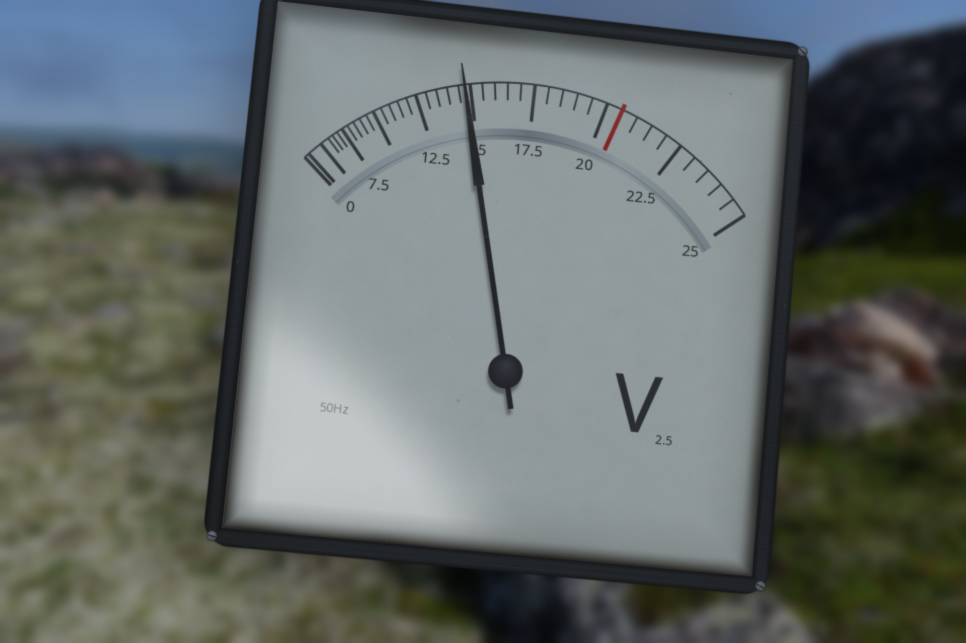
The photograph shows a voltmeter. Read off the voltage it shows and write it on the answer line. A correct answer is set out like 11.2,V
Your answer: 14.75,V
